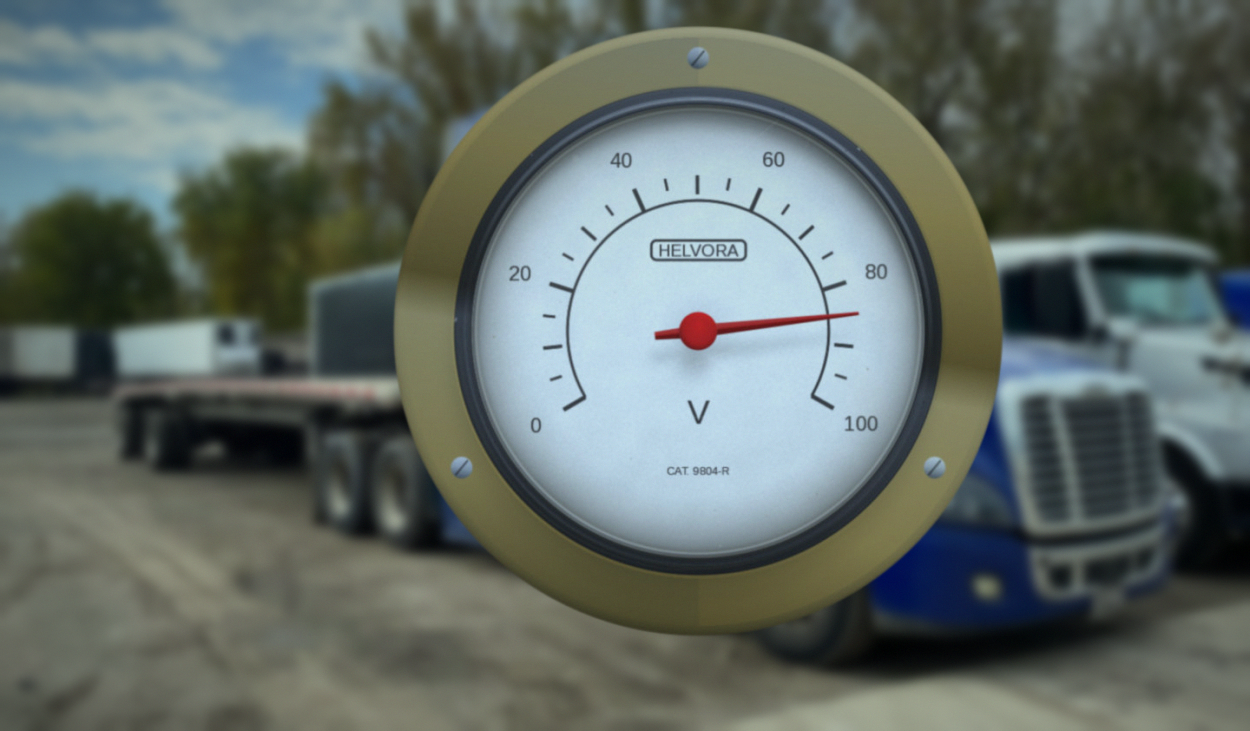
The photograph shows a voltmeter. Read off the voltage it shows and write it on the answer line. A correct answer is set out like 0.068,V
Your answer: 85,V
